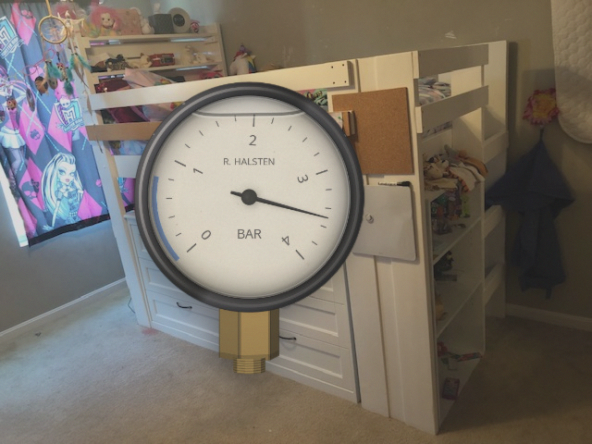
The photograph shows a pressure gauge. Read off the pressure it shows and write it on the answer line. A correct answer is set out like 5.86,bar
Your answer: 3.5,bar
